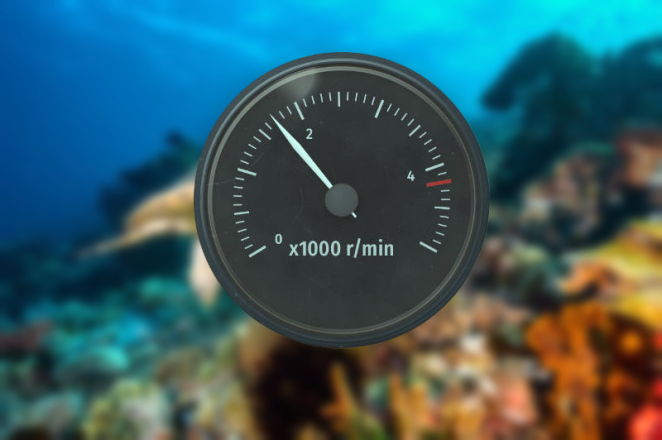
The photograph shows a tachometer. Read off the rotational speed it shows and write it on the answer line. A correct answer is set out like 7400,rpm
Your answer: 1700,rpm
